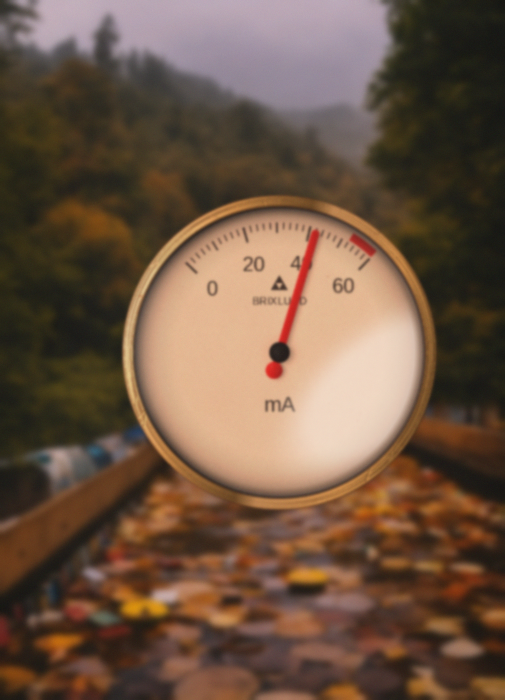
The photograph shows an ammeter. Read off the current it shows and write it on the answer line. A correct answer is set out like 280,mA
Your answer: 42,mA
